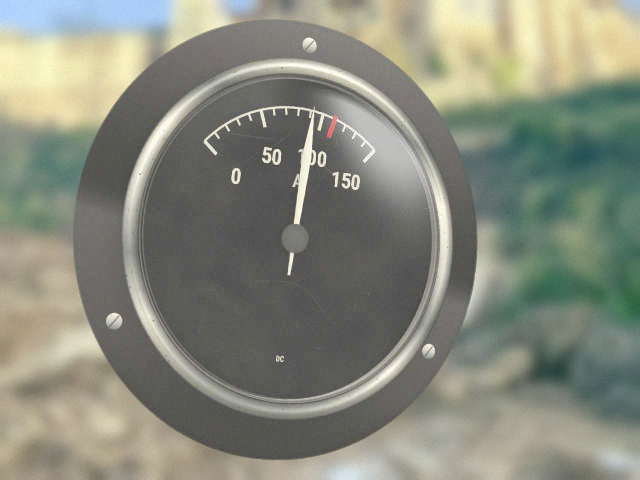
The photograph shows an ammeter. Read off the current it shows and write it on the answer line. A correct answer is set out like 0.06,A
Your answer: 90,A
